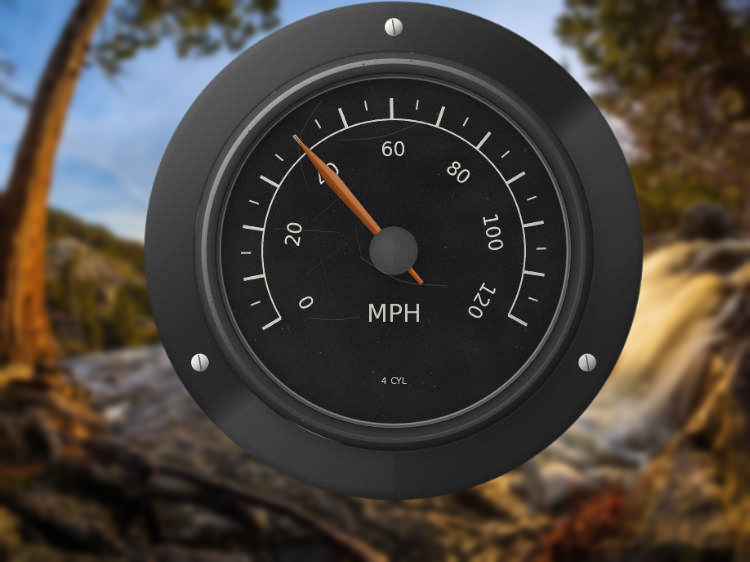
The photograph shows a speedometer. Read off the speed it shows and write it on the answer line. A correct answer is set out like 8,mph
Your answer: 40,mph
